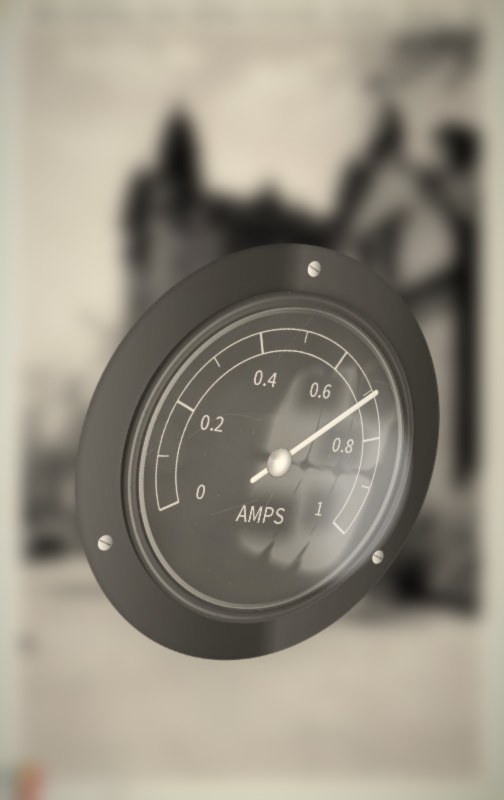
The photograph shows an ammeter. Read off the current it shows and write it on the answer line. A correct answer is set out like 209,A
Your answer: 0.7,A
